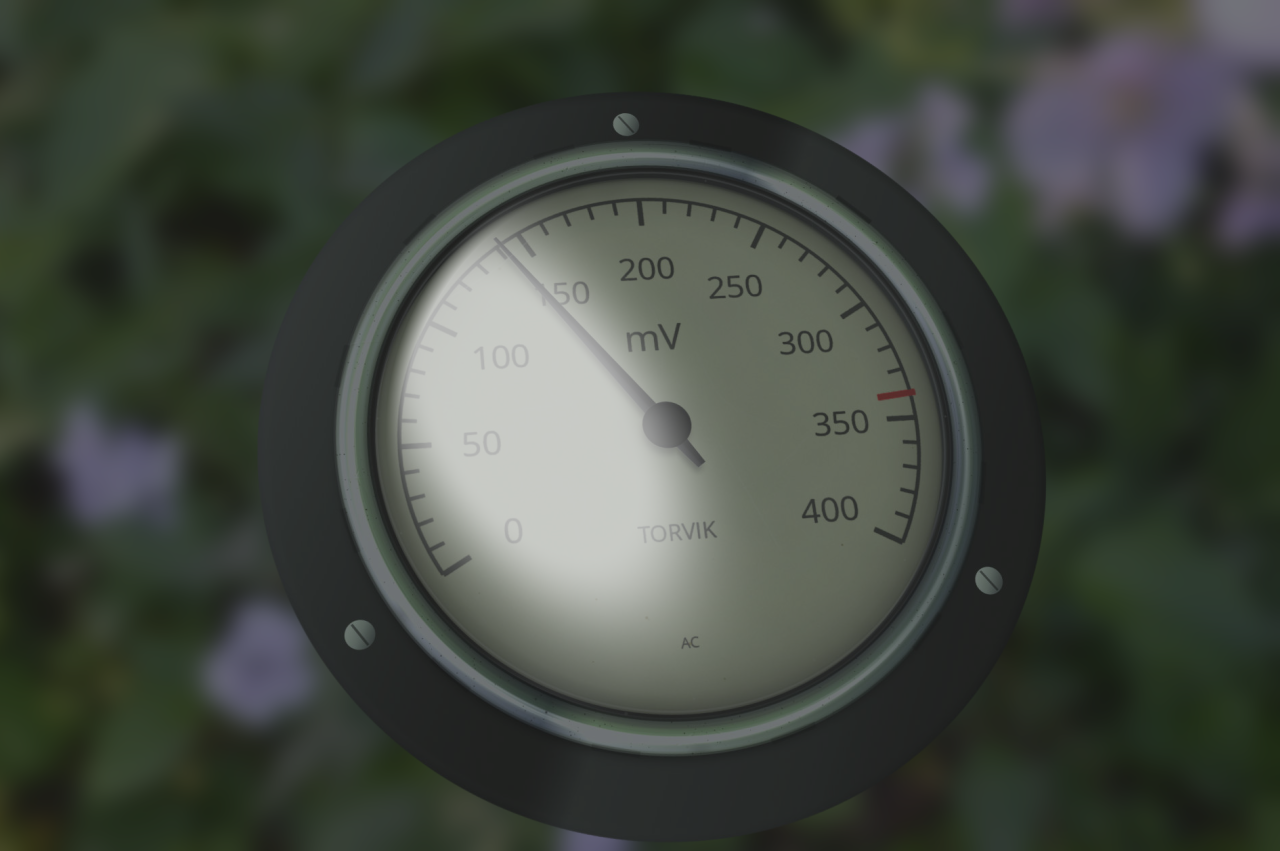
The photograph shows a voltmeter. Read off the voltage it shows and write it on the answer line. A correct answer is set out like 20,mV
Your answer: 140,mV
